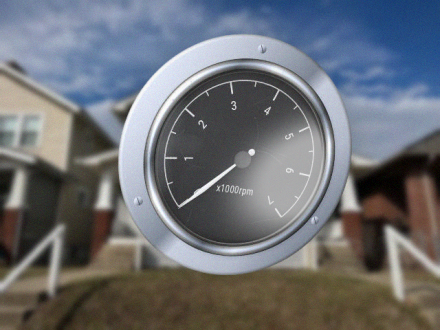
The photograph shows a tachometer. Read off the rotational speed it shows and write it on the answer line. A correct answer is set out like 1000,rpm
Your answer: 0,rpm
